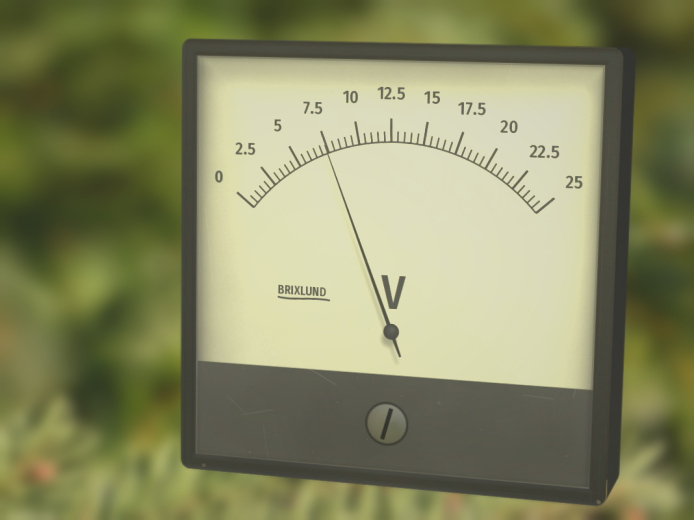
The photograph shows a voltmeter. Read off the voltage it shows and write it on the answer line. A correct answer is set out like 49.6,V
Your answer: 7.5,V
